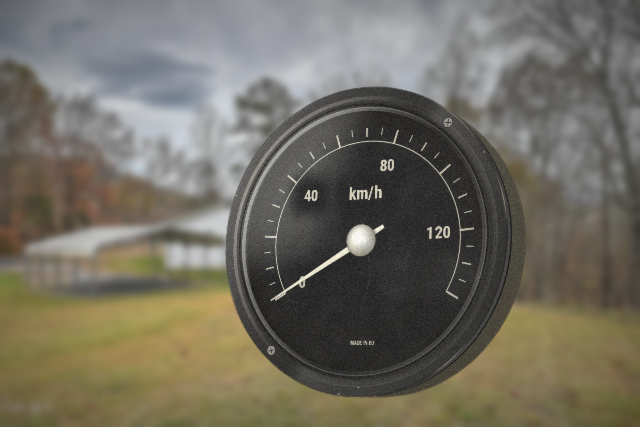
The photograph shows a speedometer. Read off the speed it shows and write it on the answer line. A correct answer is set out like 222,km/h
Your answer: 0,km/h
